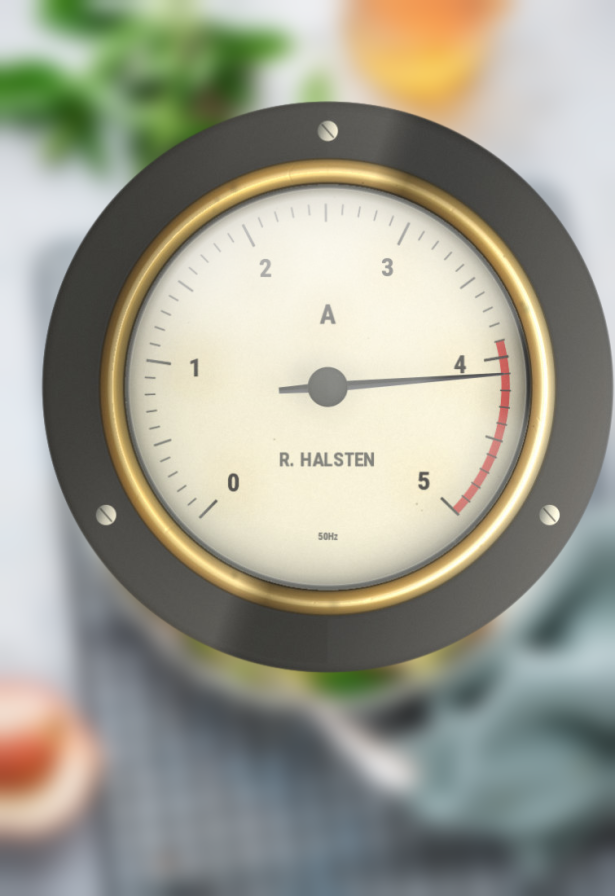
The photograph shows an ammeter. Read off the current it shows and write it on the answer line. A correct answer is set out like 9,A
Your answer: 4.1,A
